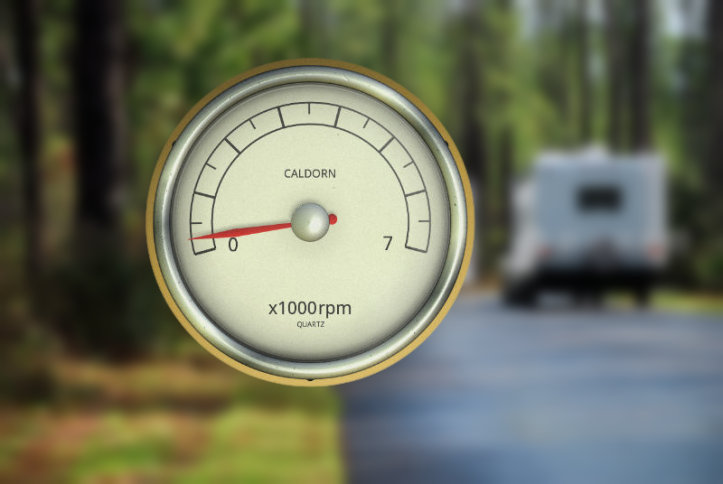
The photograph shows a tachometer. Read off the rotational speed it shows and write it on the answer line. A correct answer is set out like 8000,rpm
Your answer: 250,rpm
